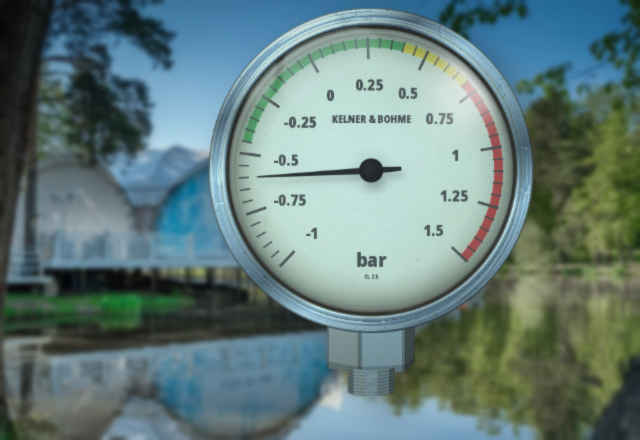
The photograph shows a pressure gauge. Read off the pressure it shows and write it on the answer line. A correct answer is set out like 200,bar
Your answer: -0.6,bar
